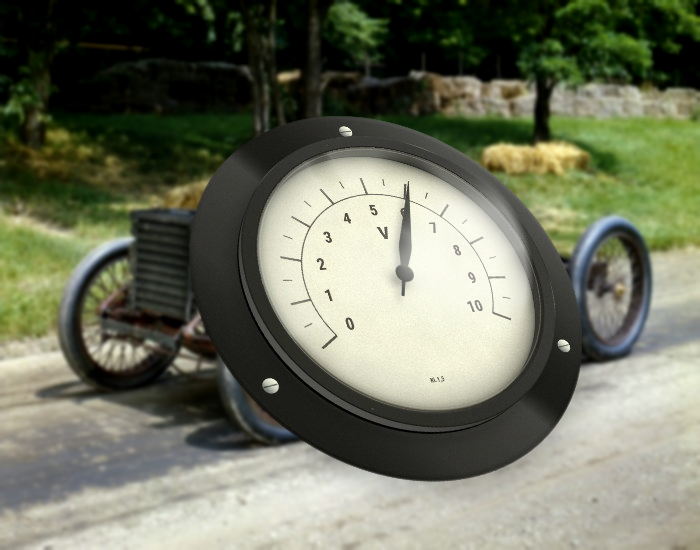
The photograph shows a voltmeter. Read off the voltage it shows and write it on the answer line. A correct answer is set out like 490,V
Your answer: 6,V
